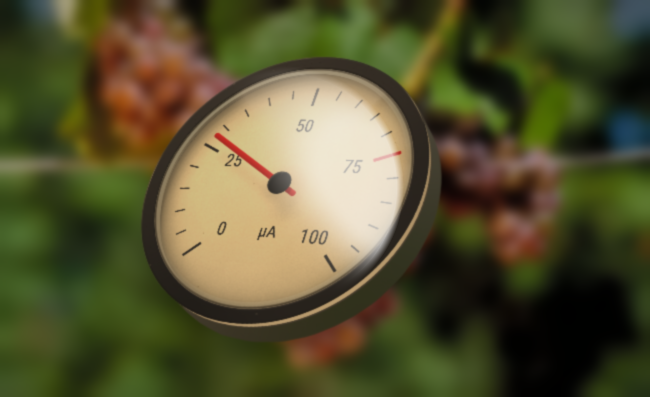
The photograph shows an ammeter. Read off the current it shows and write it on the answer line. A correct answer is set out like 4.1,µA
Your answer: 27.5,µA
